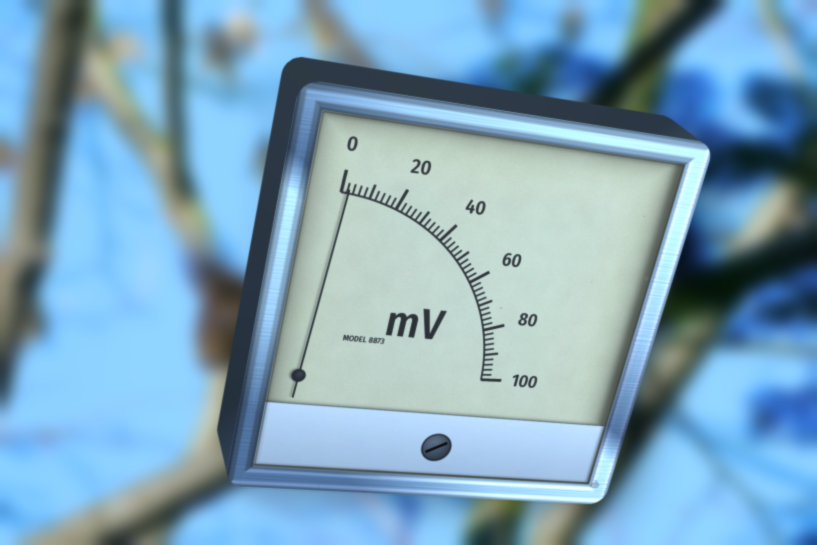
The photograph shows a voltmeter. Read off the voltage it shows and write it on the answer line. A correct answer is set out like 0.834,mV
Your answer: 2,mV
